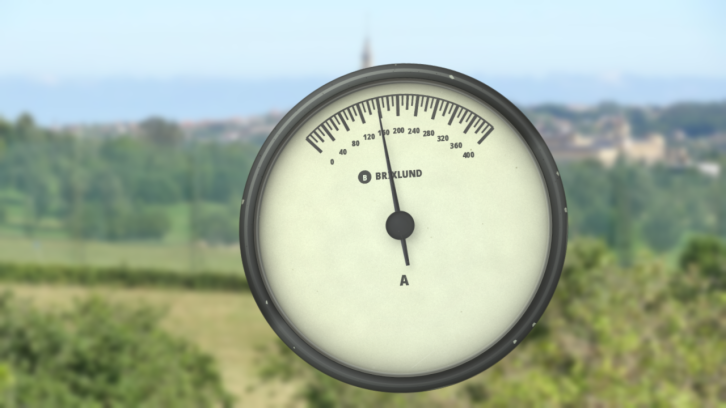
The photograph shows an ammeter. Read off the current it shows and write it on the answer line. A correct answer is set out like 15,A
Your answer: 160,A
